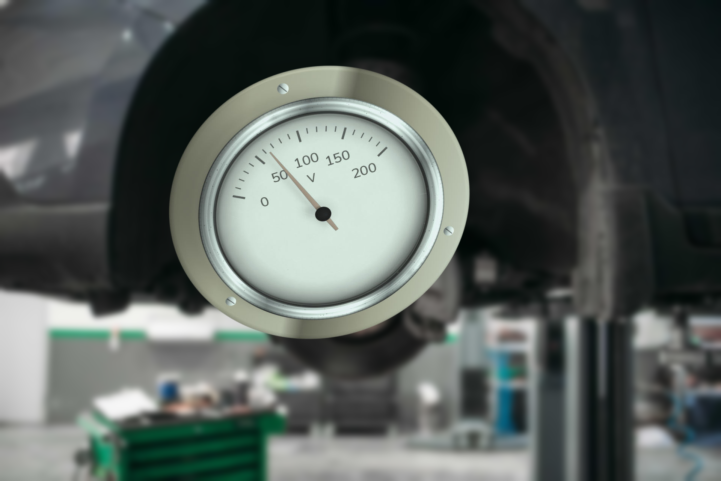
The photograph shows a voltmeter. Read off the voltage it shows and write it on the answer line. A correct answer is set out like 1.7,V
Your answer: 65,V
